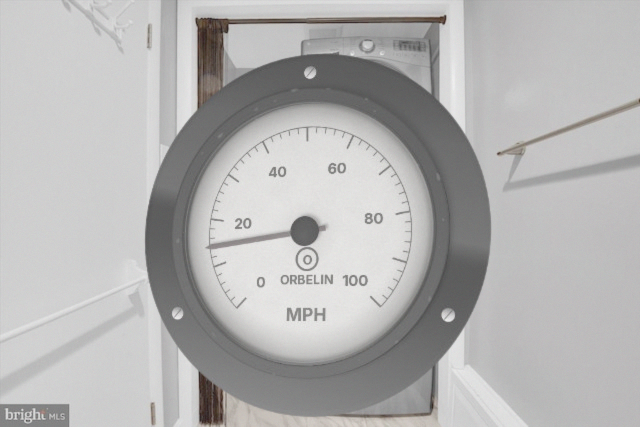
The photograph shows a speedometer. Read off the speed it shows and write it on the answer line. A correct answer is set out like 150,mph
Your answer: 14,mph
